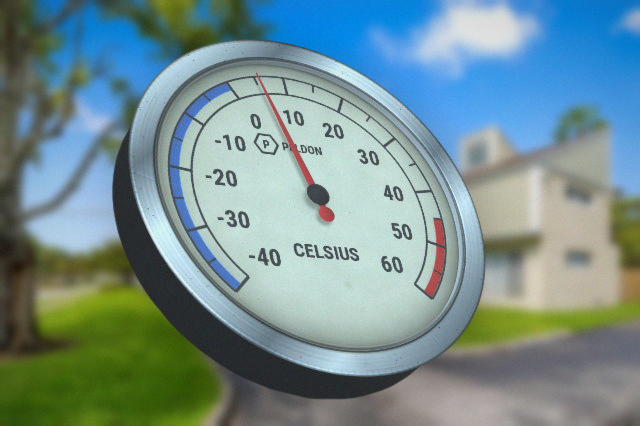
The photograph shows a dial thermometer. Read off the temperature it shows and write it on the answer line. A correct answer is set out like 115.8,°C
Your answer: 5,°C
